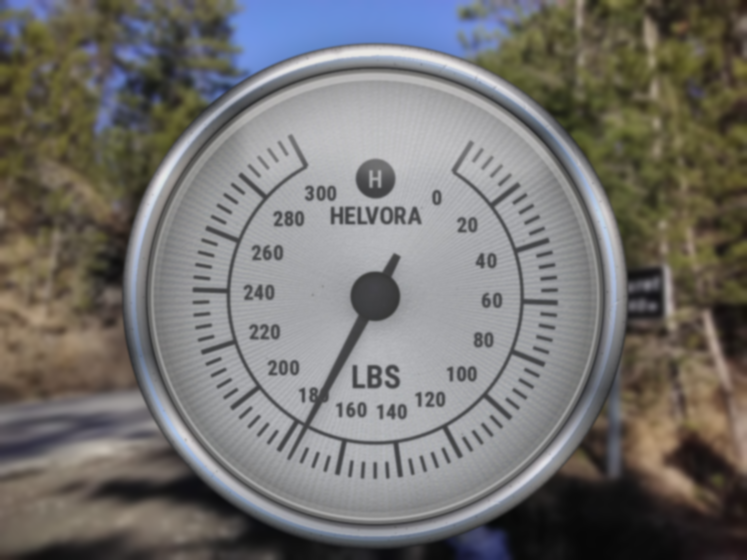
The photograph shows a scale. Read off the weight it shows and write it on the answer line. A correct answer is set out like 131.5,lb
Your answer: 176,lb
